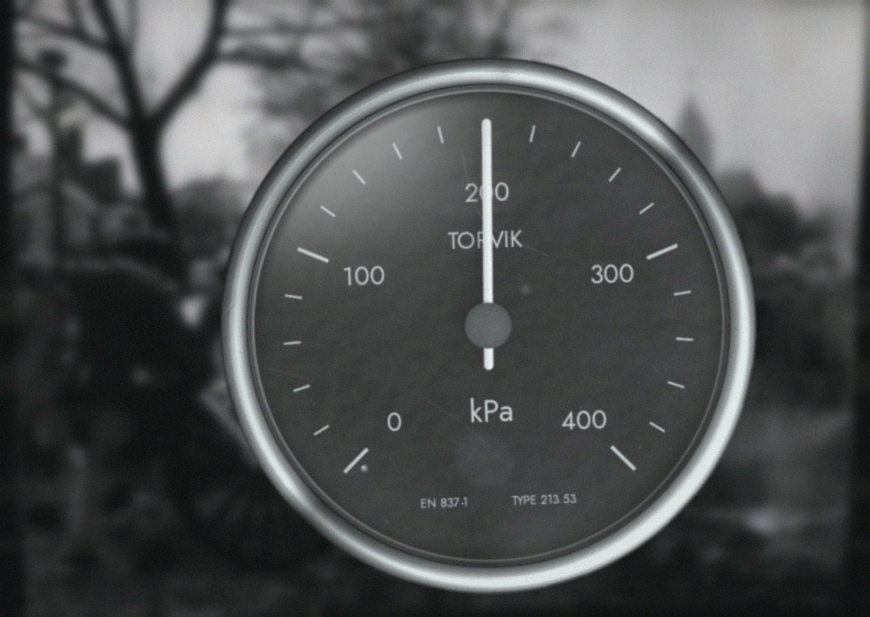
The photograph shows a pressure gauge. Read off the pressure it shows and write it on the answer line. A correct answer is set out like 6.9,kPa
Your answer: 200,kPa
